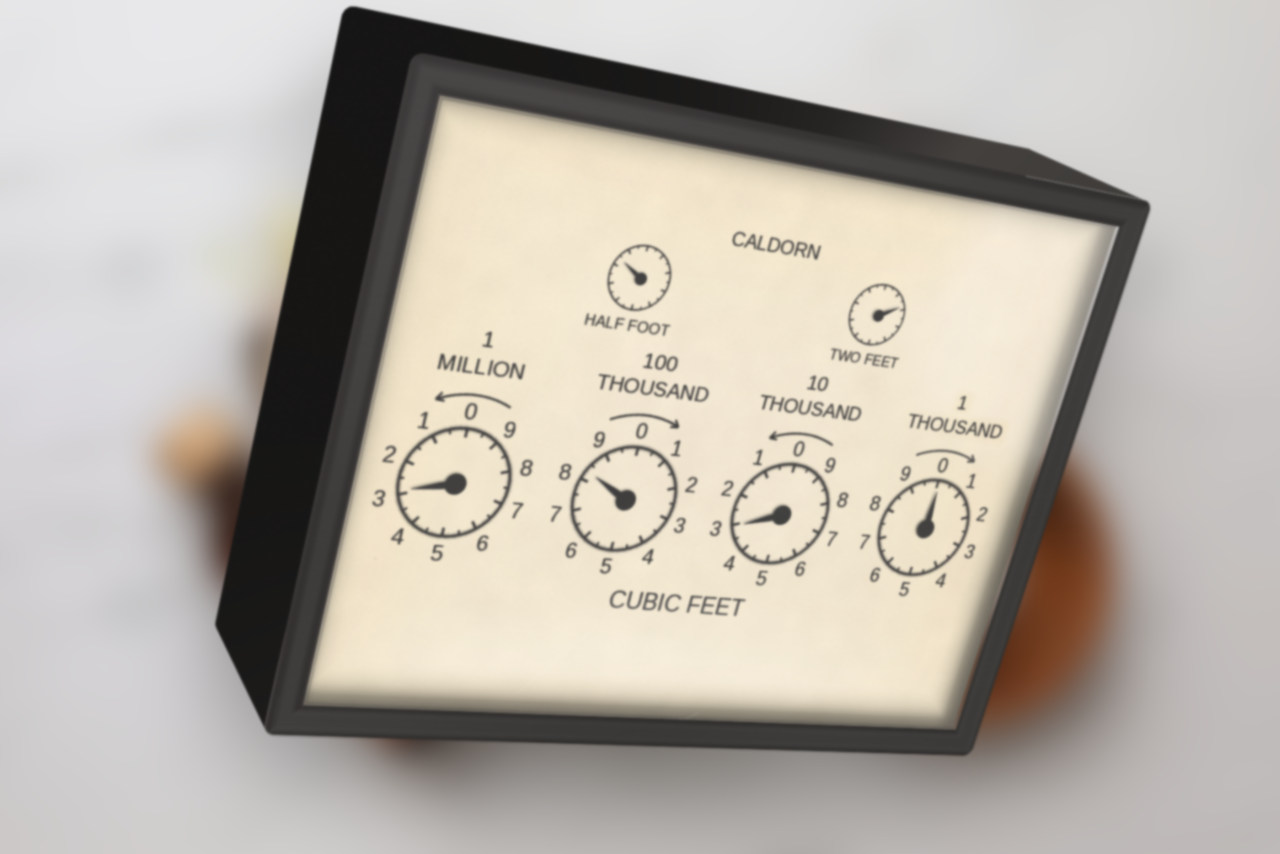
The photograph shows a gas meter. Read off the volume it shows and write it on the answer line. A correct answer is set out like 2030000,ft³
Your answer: 283000,ft³
